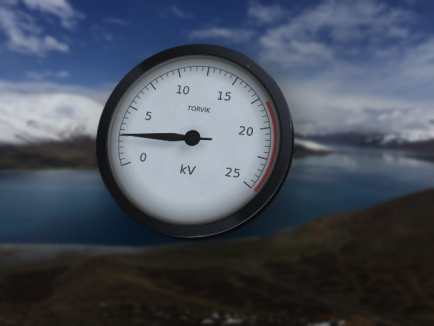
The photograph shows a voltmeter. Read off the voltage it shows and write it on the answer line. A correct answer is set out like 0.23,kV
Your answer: 2.5,kV
